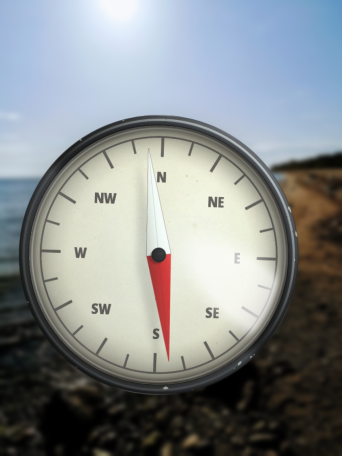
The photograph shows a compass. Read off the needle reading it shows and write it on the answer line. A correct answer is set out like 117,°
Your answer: 172.5,°
